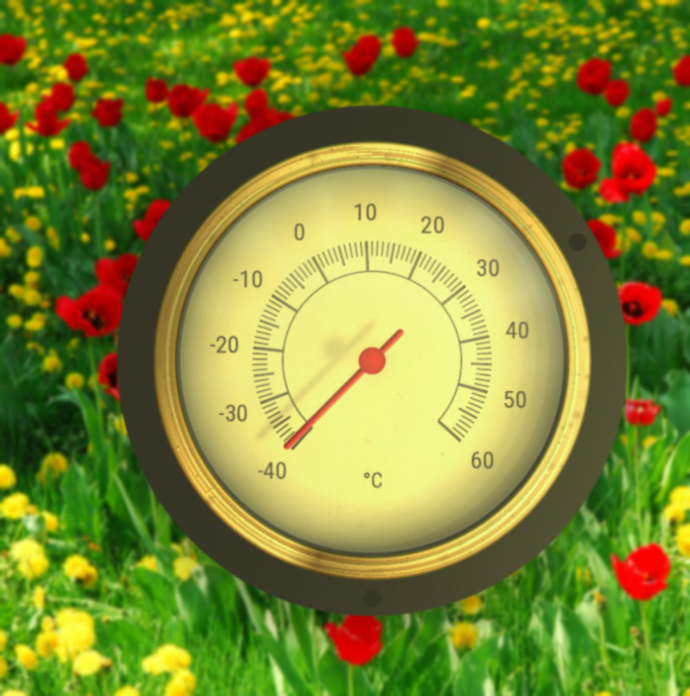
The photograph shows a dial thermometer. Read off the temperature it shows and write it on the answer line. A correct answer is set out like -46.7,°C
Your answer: -39,°C
